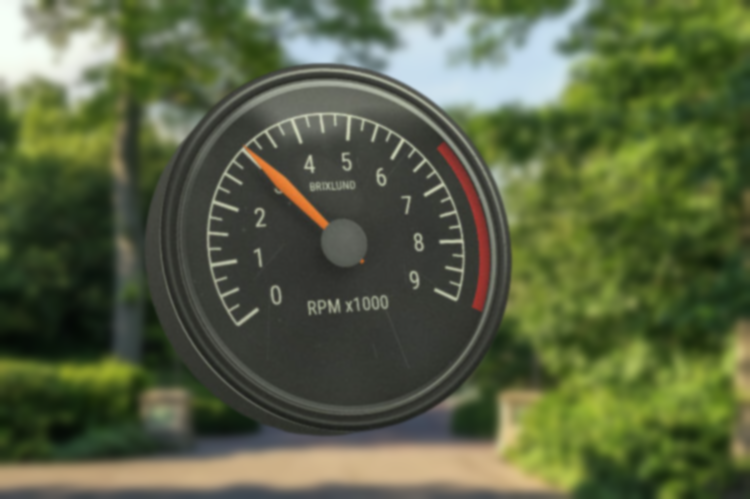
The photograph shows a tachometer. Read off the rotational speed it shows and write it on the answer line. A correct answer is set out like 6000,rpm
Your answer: 3000,rpm
